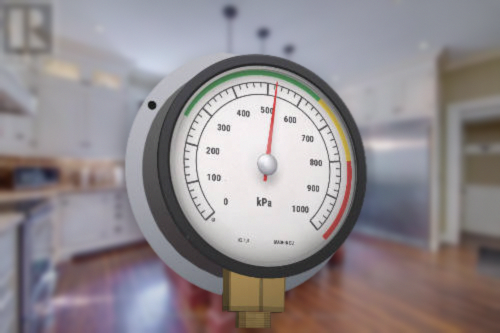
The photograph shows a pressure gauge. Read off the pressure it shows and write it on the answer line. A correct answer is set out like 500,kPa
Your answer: 520,kPa
